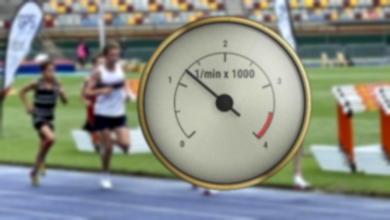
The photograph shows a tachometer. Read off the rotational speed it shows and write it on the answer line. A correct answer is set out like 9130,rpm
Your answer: 1250,rpm
